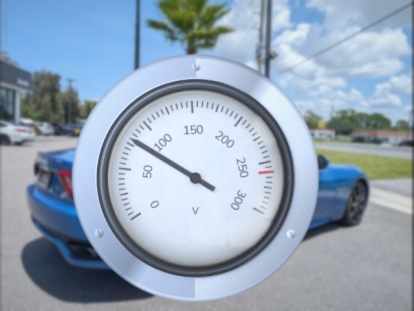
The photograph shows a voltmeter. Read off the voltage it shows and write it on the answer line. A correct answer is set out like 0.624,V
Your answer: 80,V
